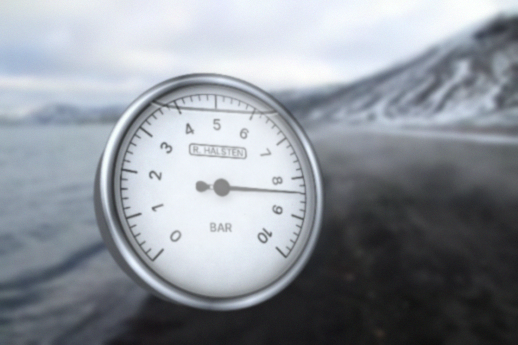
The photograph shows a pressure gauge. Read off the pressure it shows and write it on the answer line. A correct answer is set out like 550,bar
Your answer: 8.4,bar
